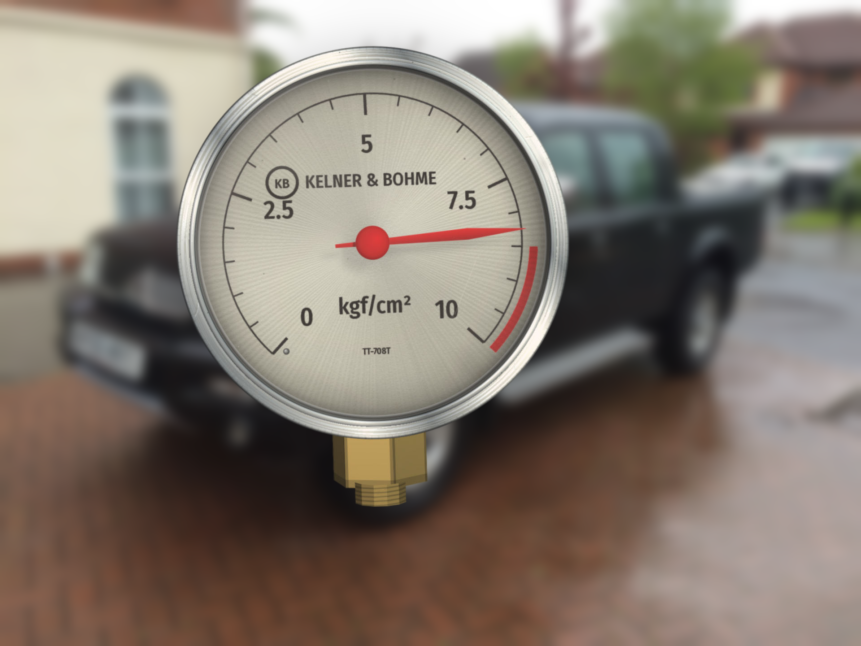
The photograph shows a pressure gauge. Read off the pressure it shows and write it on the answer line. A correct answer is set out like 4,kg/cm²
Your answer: 8.25,kg/cm²
